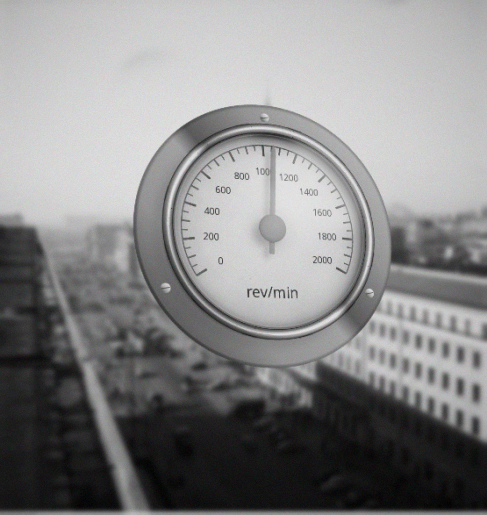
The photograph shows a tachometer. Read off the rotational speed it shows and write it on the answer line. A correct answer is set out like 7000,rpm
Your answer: 1050,rpm
